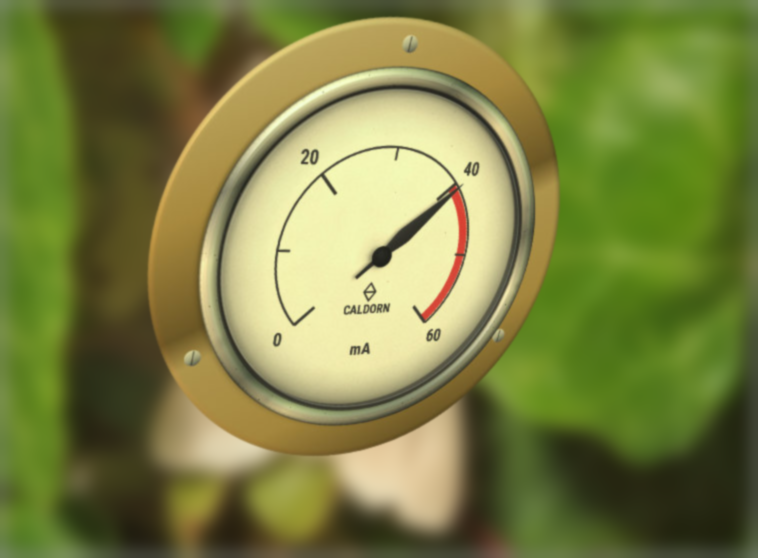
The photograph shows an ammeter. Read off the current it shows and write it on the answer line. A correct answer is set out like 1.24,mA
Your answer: 40,mA
